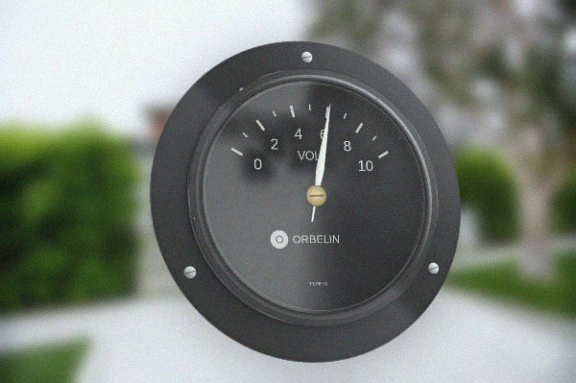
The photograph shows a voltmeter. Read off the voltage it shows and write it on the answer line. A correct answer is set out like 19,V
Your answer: 6,V
